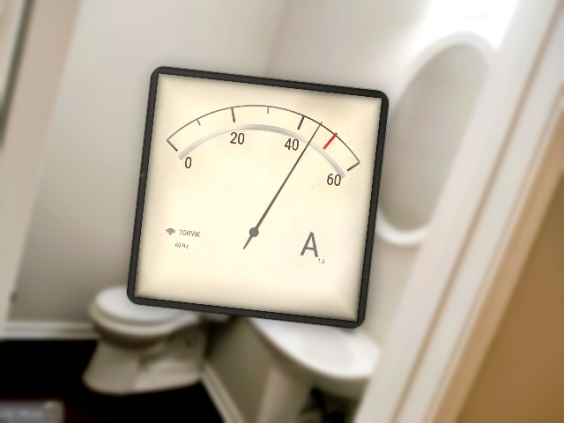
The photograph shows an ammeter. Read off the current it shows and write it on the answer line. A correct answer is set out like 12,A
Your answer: 45,A
